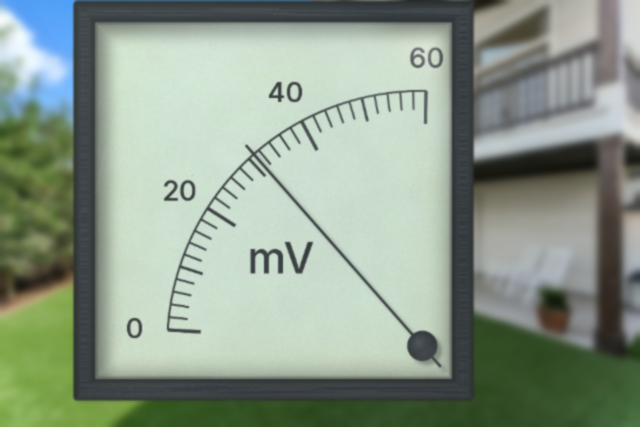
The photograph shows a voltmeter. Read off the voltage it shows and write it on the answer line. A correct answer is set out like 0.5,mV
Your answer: 31,mV
